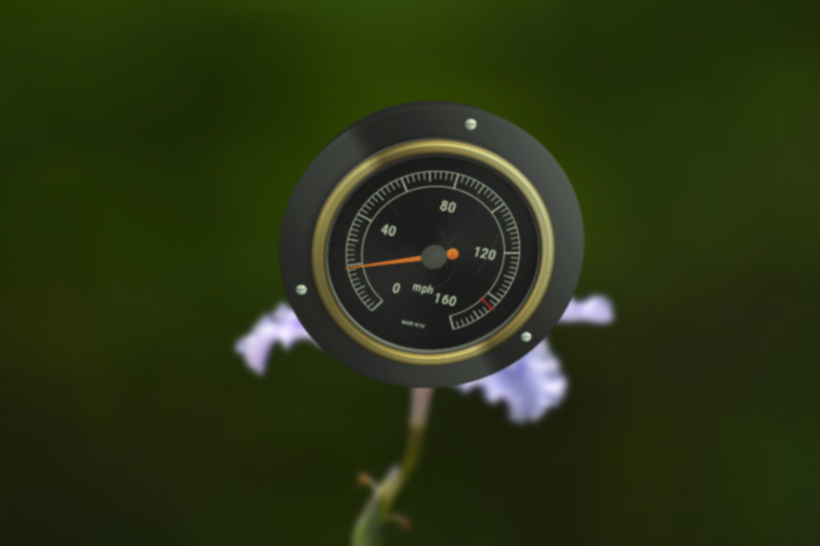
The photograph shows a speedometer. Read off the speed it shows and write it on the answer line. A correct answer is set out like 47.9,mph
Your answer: 20,mph
